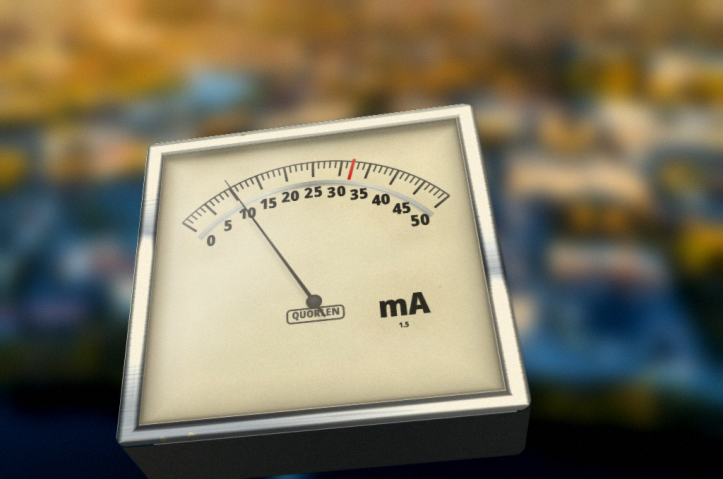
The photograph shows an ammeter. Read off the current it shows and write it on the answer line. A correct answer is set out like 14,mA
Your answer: 10,mA
